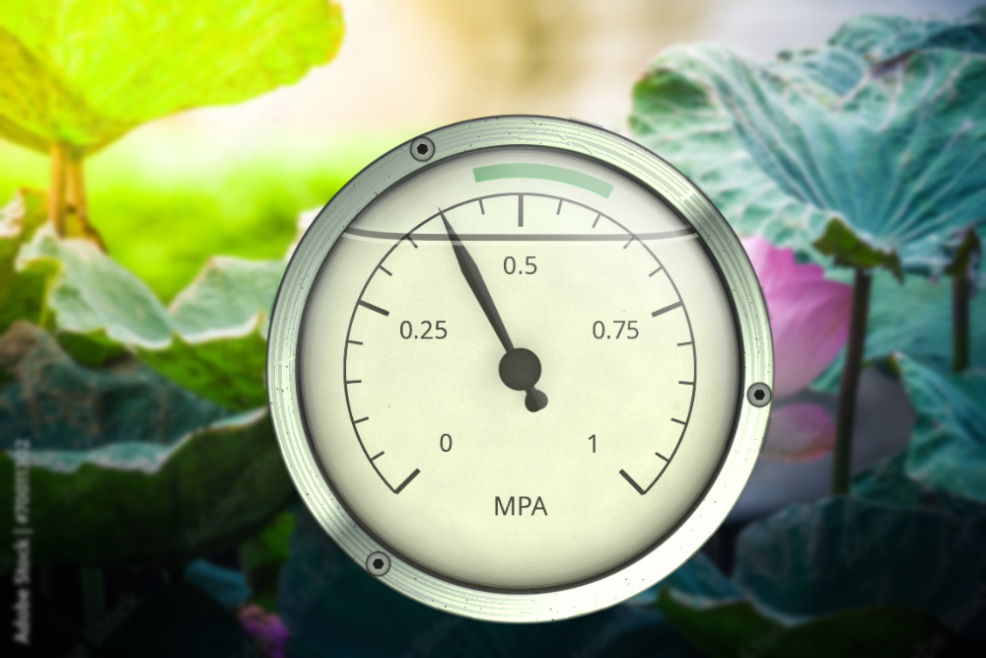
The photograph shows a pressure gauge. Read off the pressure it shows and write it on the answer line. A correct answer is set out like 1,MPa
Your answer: 0.4,MPa
